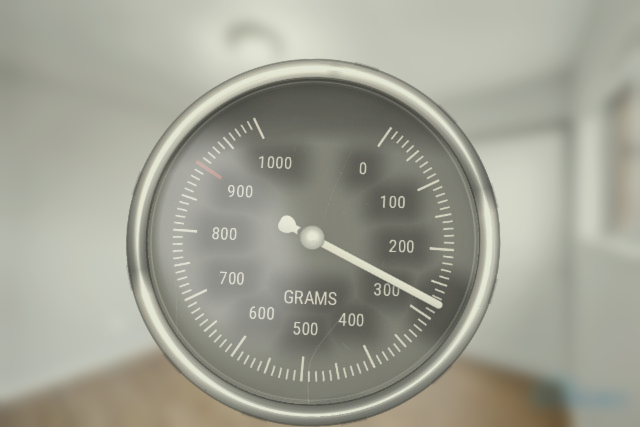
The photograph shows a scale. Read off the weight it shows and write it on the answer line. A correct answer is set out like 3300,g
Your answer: 280,g
